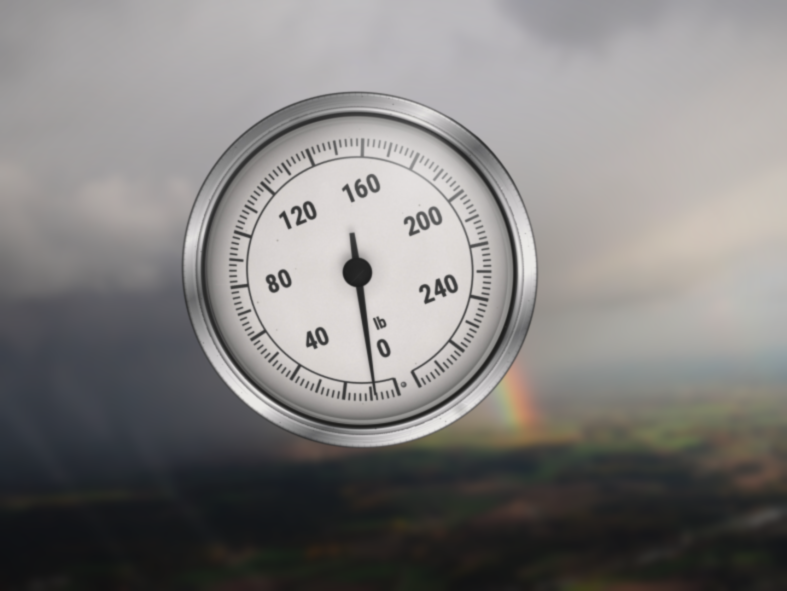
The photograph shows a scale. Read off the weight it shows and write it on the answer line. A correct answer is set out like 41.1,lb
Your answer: 8,lb
